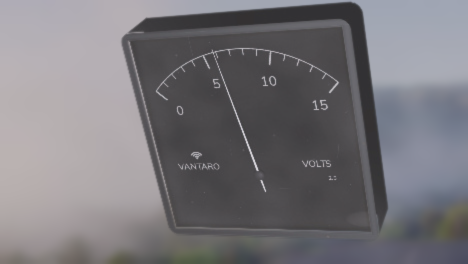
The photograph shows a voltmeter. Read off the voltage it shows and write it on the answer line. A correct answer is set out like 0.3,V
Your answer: 6,V
